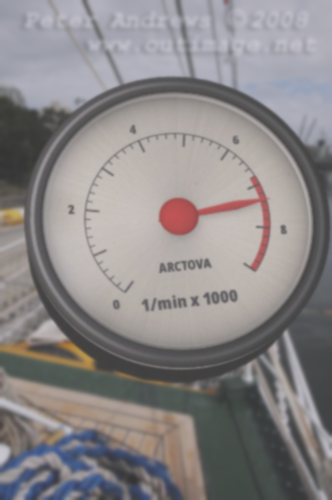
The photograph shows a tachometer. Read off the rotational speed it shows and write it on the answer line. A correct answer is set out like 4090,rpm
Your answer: 7400,rpm
